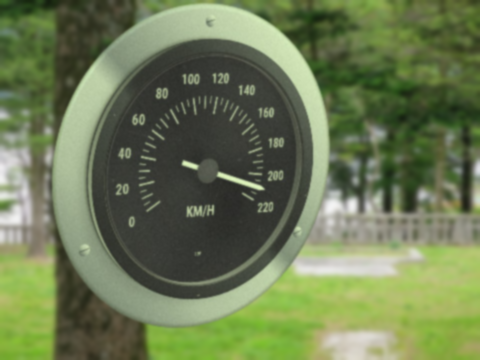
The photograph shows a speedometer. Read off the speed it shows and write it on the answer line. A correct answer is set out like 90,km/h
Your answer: 210,km/h
